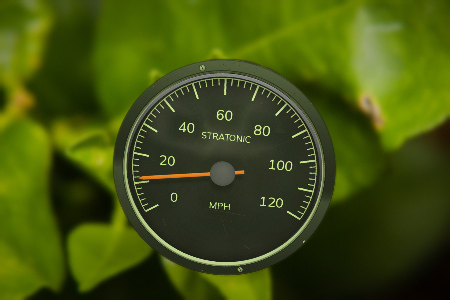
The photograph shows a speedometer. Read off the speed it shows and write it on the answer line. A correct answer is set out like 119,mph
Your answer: 12,mph
